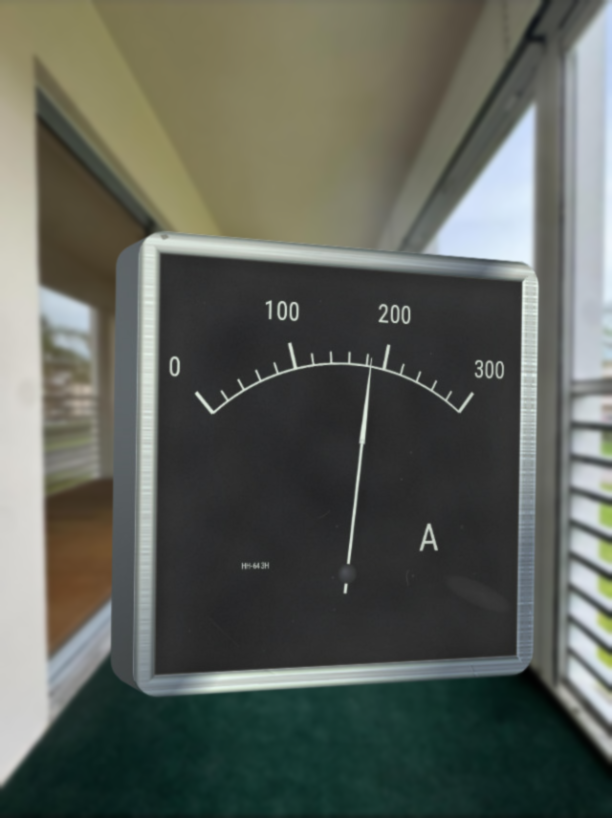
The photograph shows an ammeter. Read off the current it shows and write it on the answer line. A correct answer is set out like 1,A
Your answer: 180,A
